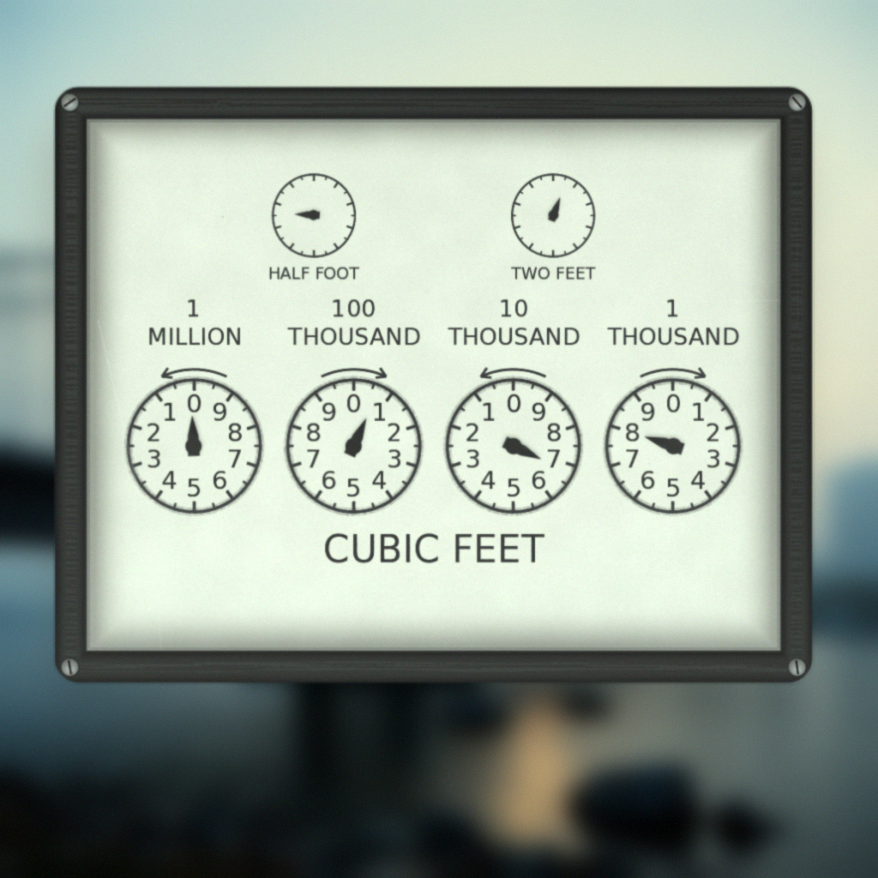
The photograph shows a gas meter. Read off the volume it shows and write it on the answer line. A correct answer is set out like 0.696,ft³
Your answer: 6800,ft³
